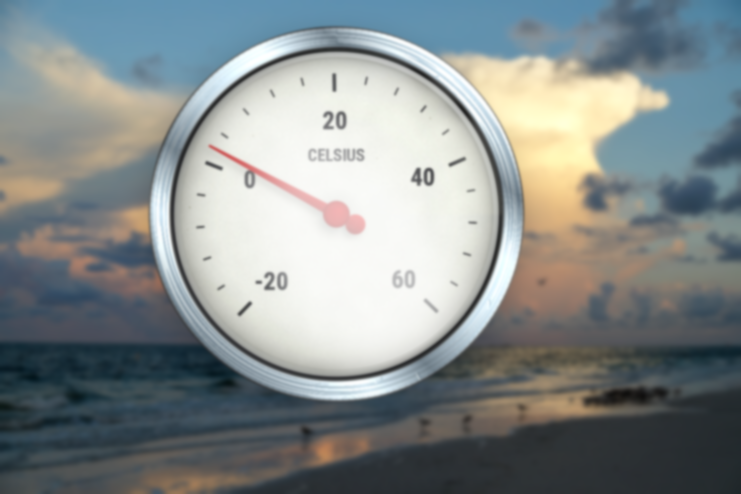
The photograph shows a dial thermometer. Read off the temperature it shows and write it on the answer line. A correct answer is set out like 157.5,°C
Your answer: 2,°C
